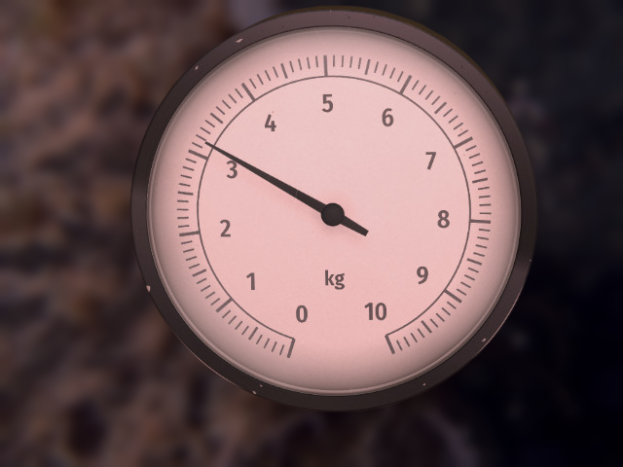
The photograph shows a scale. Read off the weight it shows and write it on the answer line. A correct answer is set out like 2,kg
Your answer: 3.2,kg
